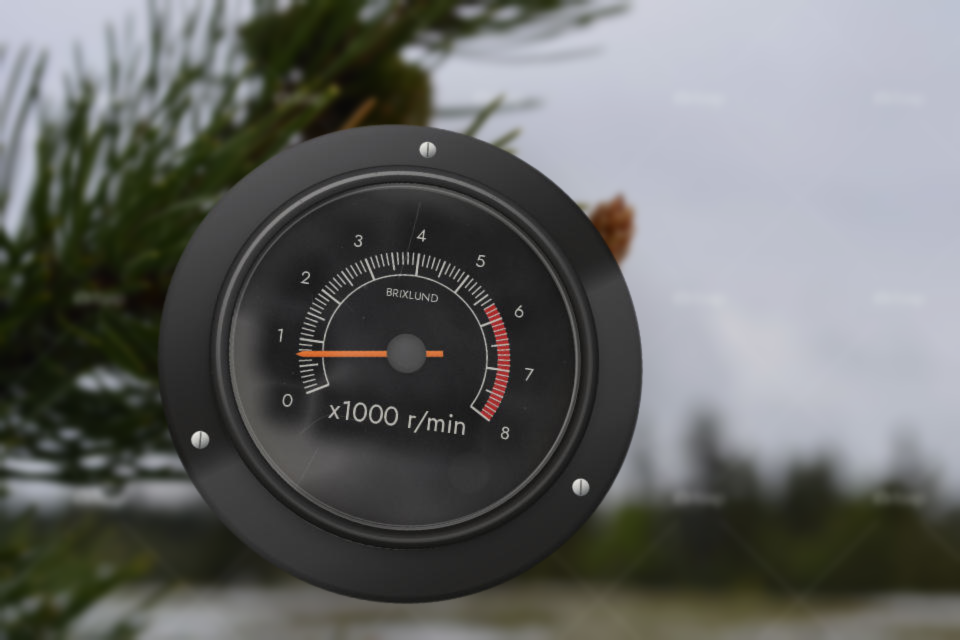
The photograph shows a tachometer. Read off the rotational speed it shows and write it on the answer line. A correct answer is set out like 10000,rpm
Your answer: 700,rpm
